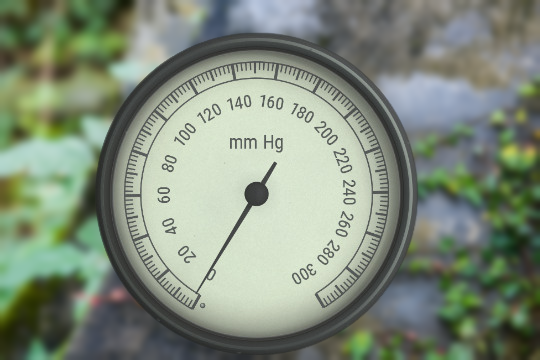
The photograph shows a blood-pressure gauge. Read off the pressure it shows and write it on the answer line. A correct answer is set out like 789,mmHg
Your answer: 2,mmHg
